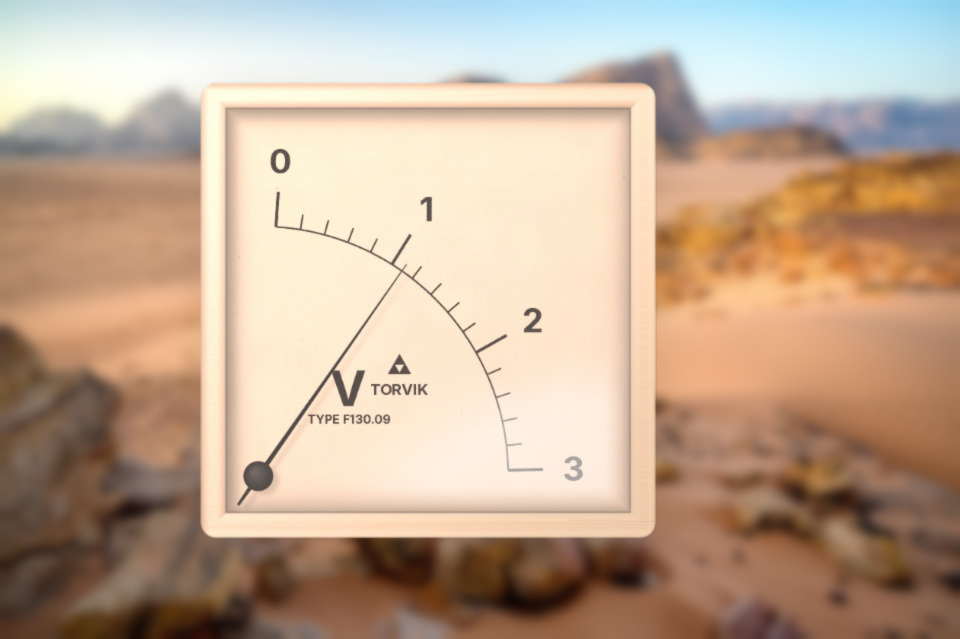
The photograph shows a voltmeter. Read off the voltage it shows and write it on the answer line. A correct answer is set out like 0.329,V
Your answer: 1.1,V
